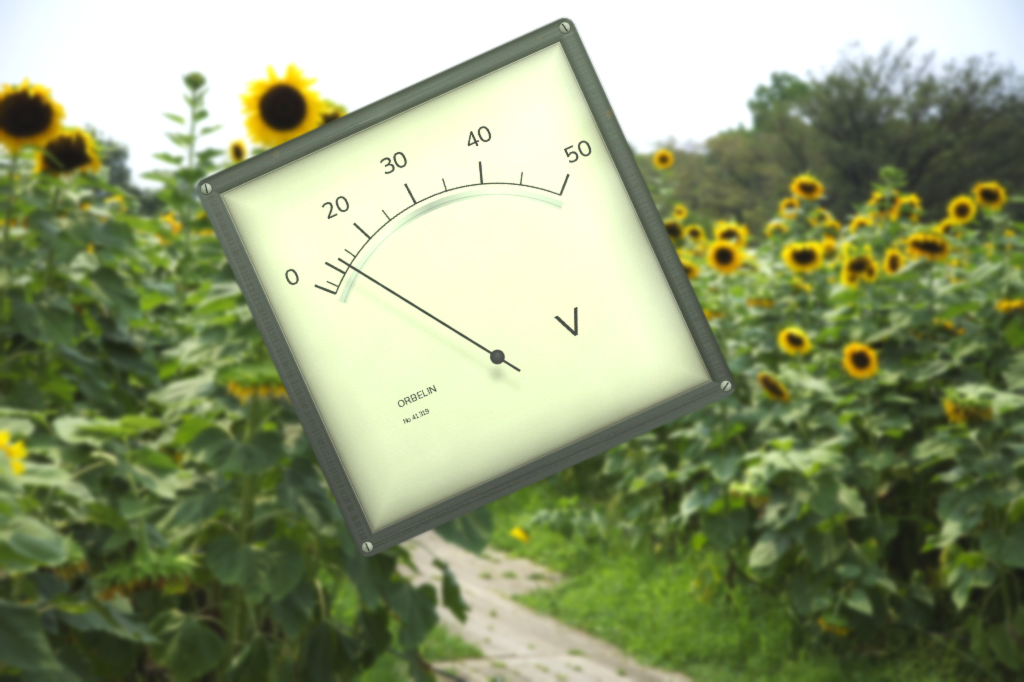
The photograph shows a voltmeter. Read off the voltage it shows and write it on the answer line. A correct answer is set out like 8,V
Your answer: 12.5,V
